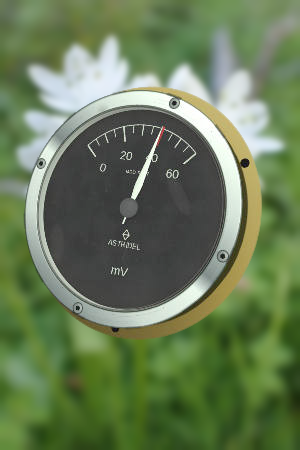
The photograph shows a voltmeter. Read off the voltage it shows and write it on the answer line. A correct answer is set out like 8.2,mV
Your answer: 40,mV
